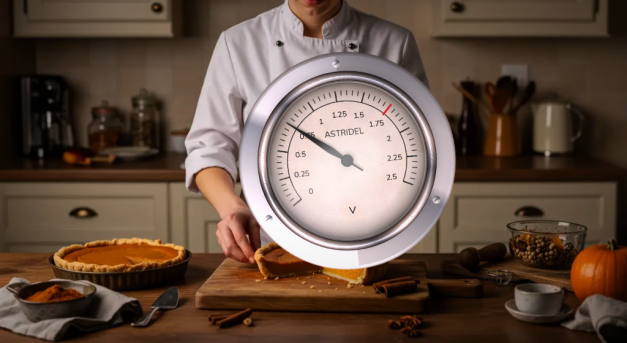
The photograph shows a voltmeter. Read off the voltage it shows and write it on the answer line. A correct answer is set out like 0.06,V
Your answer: 0.75,V
